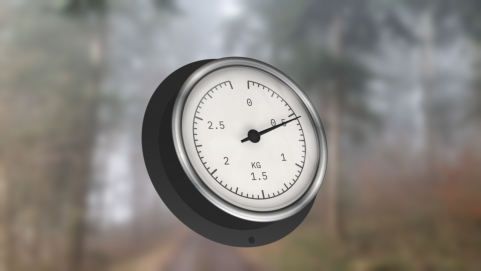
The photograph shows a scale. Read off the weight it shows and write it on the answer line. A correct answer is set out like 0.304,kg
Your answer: 0.55,kg
